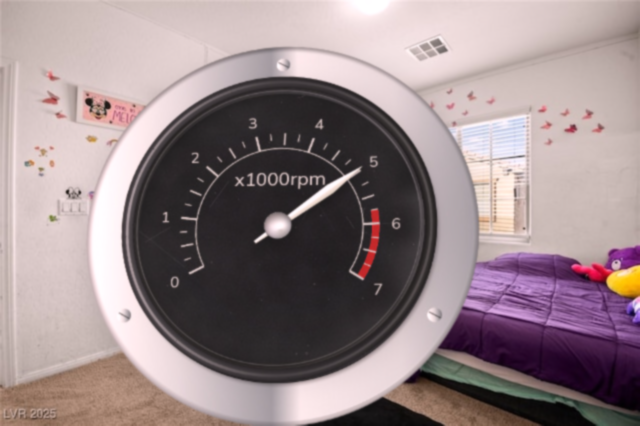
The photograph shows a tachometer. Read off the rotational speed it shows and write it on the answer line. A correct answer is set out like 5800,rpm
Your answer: 5000,rpm
